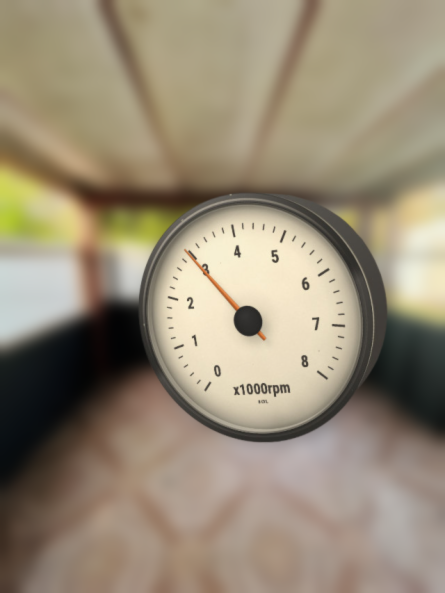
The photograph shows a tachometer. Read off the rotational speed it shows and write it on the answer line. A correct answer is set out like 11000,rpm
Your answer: 3000,rpm
